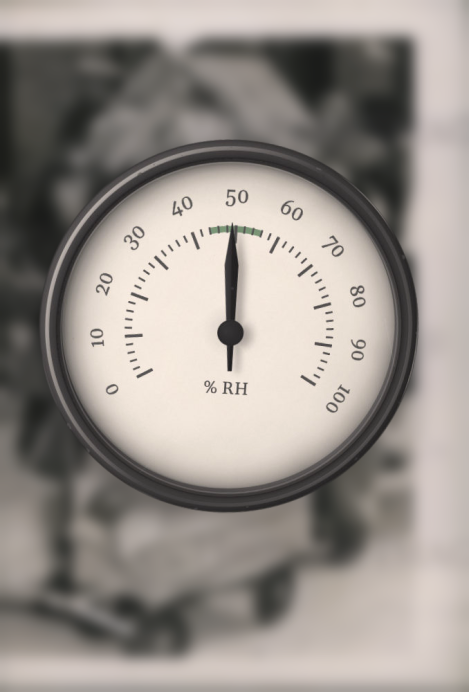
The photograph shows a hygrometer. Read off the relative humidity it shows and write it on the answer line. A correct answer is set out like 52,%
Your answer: 49,%
